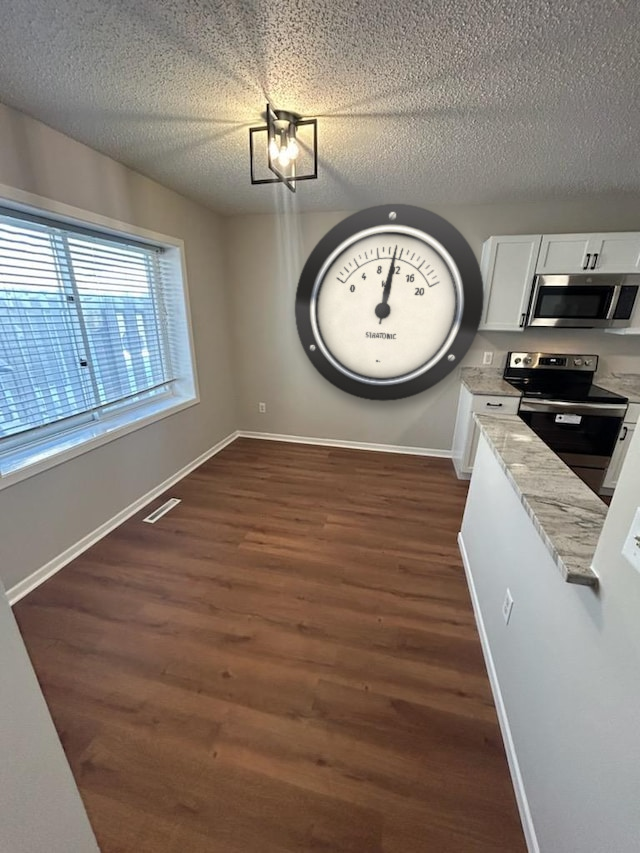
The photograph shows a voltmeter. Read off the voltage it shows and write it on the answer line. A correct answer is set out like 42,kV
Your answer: 11,kV
